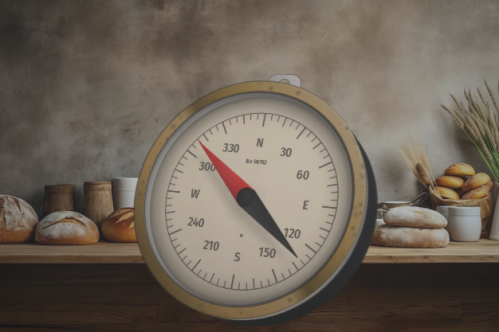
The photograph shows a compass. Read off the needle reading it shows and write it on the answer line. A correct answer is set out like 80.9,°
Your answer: 310,°
